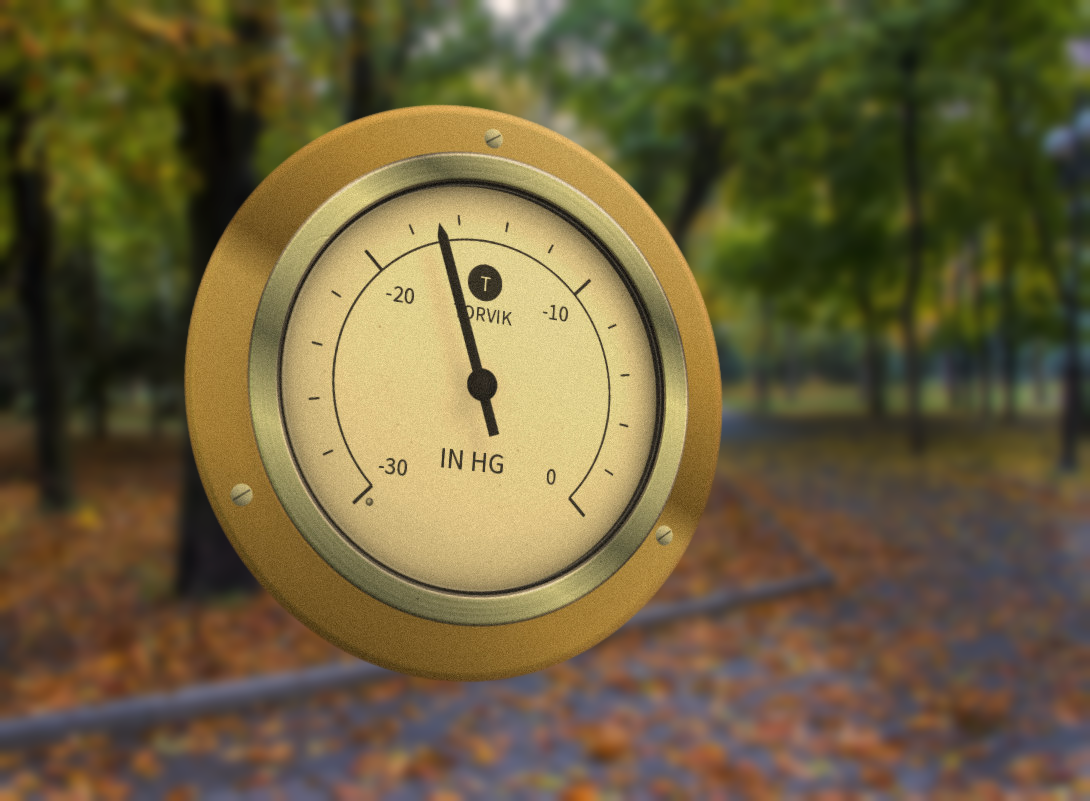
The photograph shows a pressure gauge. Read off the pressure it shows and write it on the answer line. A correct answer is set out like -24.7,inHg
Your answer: -17,inHg
